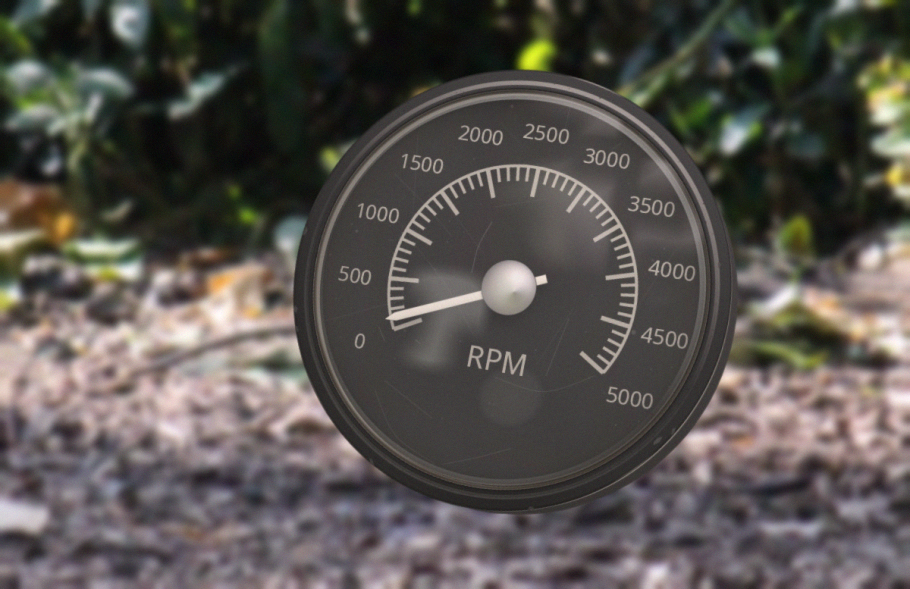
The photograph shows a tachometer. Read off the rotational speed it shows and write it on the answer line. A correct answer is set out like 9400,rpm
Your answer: 100,rpm
